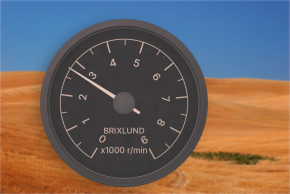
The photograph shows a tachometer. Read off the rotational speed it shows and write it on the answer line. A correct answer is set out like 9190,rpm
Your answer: 2750,rpm
